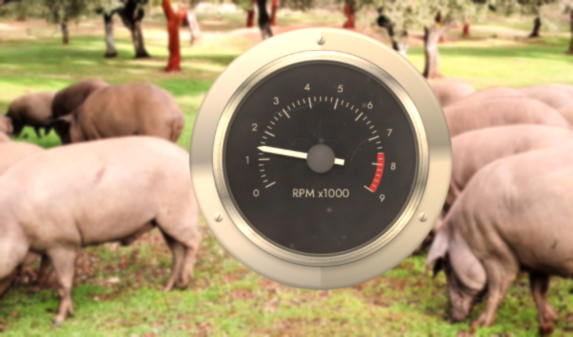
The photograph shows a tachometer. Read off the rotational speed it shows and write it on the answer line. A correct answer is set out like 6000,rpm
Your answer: 1400,rpm
